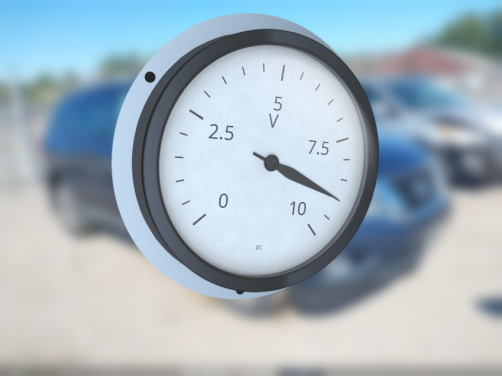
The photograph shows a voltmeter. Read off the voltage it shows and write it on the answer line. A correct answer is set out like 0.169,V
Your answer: 9,V
